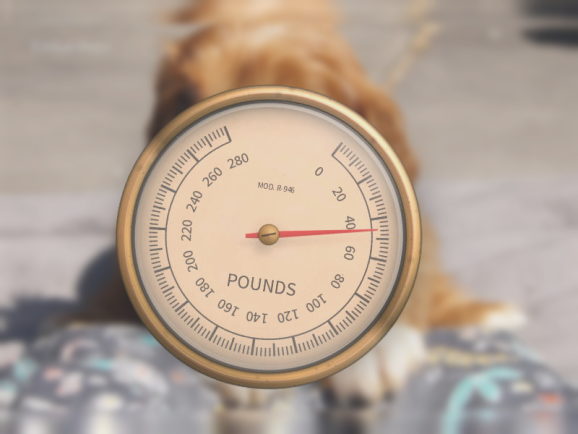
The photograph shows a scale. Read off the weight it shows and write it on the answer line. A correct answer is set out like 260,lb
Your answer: 46,lb
